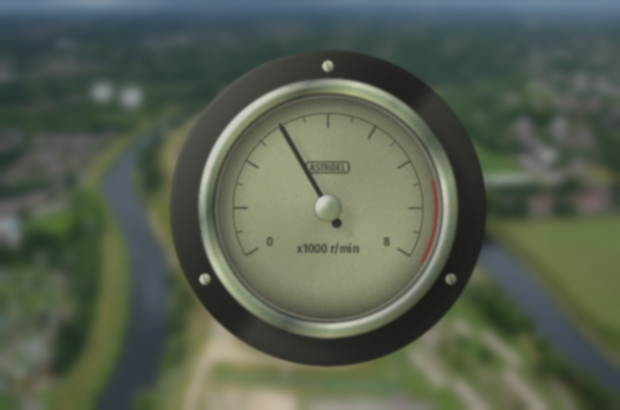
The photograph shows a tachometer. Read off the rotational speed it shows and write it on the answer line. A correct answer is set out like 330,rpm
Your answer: 3000,rpm
